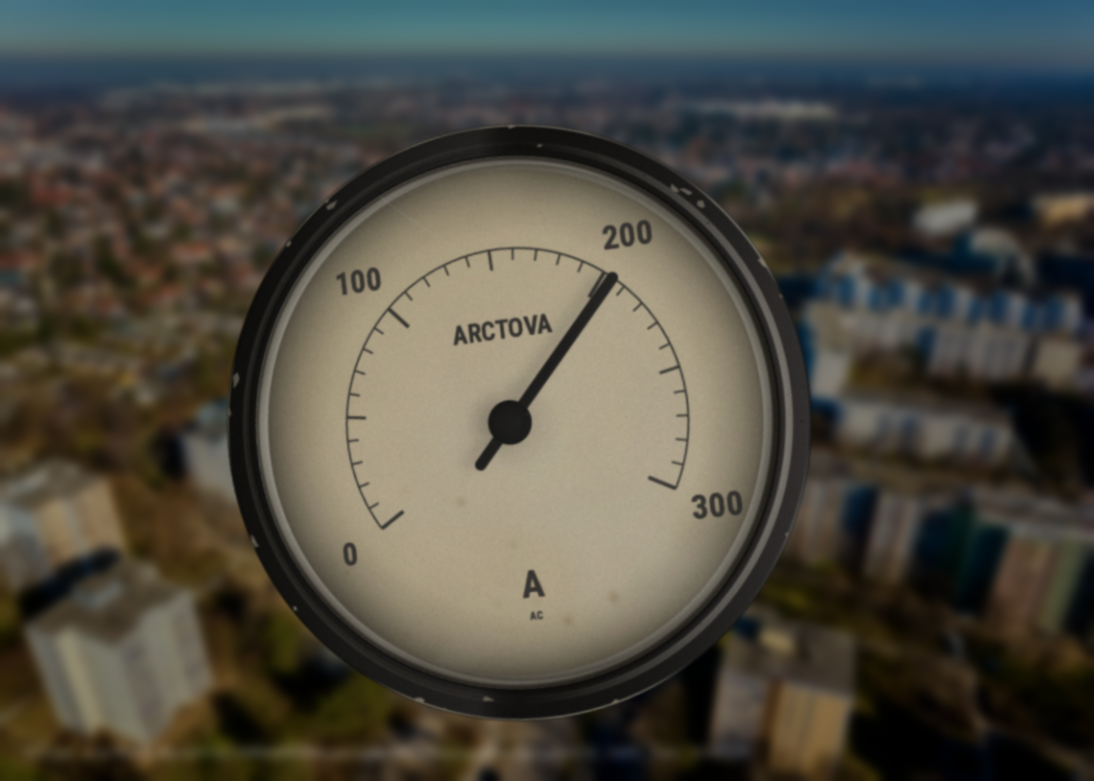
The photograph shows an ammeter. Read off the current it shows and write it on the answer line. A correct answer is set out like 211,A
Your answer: 205,A
